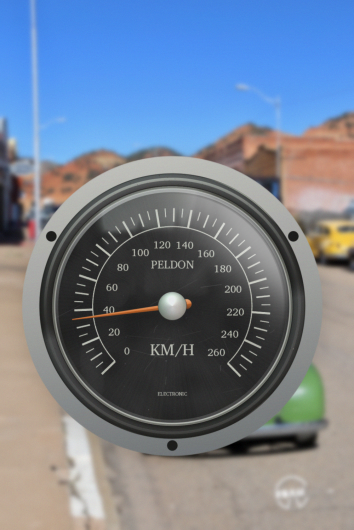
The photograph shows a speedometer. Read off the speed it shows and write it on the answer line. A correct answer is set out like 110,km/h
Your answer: 35,km/h
